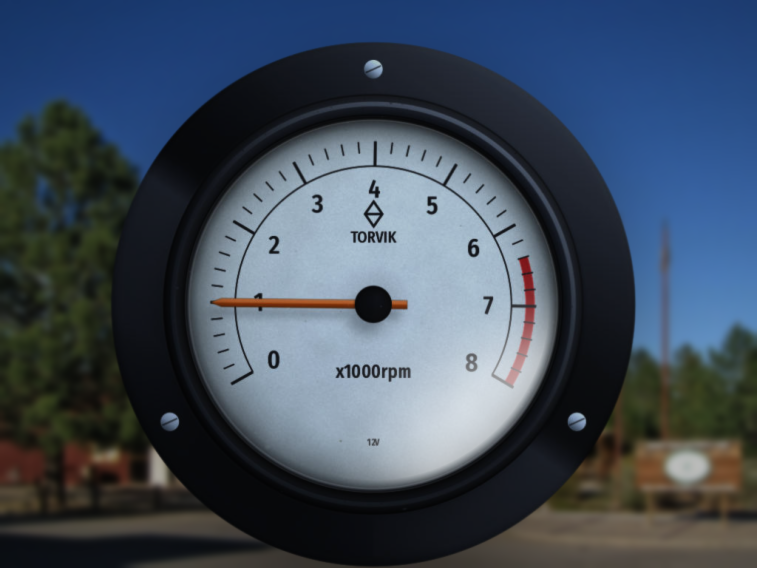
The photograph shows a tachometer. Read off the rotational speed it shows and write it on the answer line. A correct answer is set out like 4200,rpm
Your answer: 1000,rpm
